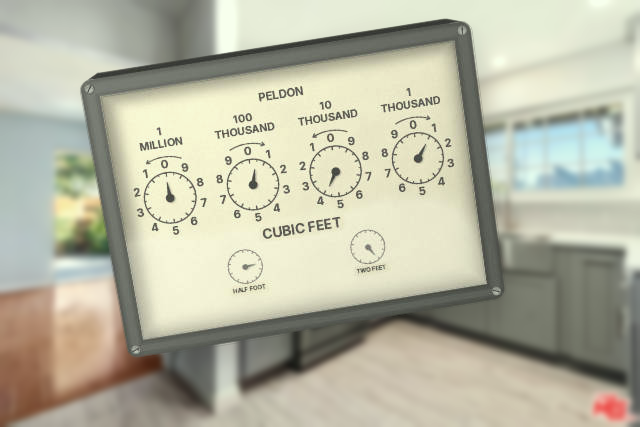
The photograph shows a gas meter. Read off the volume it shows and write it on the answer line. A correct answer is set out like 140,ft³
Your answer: 4100,ft³
